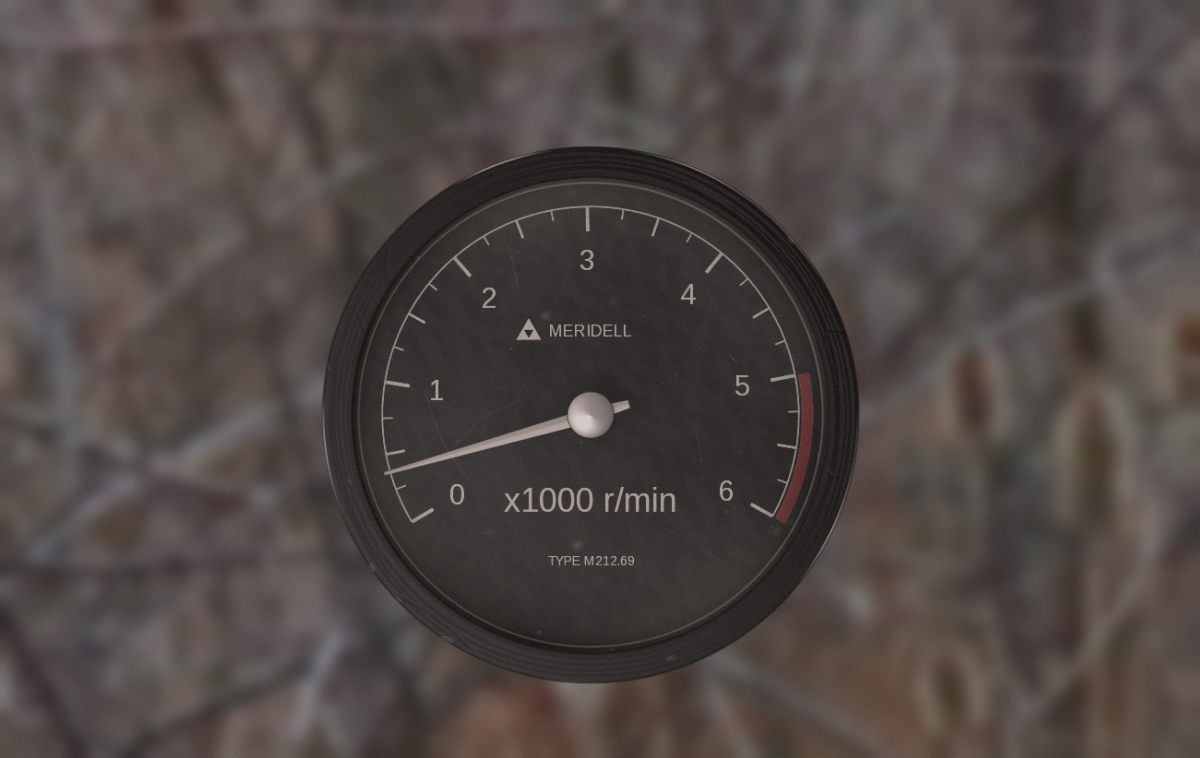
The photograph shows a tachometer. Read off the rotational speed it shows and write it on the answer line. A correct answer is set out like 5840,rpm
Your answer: 375,rpm
